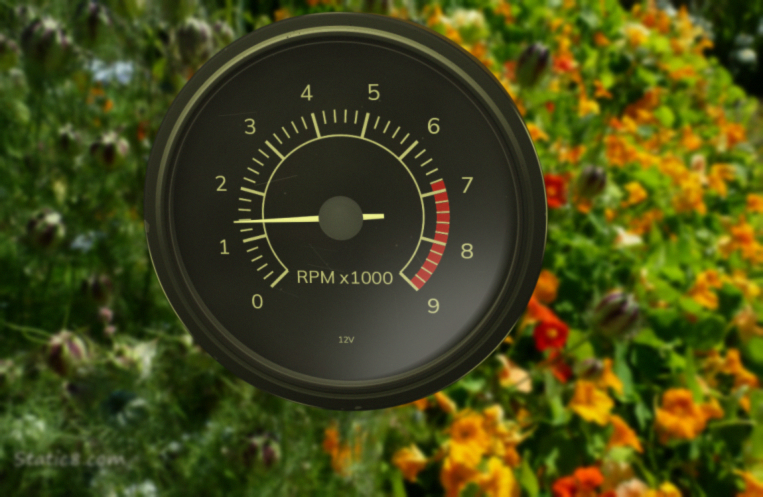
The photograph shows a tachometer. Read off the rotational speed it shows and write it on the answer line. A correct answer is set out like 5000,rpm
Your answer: 1400,rpm
